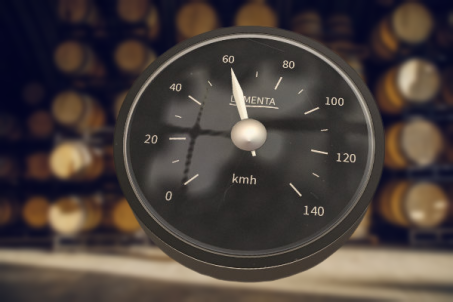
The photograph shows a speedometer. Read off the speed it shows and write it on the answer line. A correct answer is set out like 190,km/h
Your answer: 60,km/h
